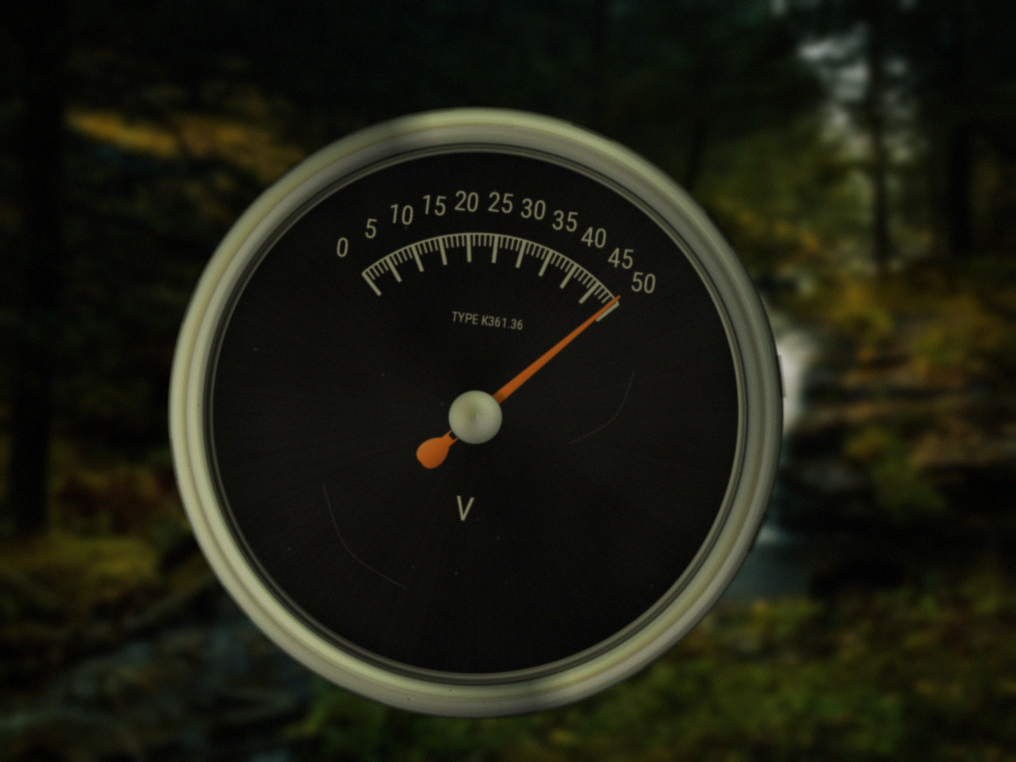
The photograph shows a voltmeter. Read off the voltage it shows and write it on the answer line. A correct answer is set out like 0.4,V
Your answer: 49,V
